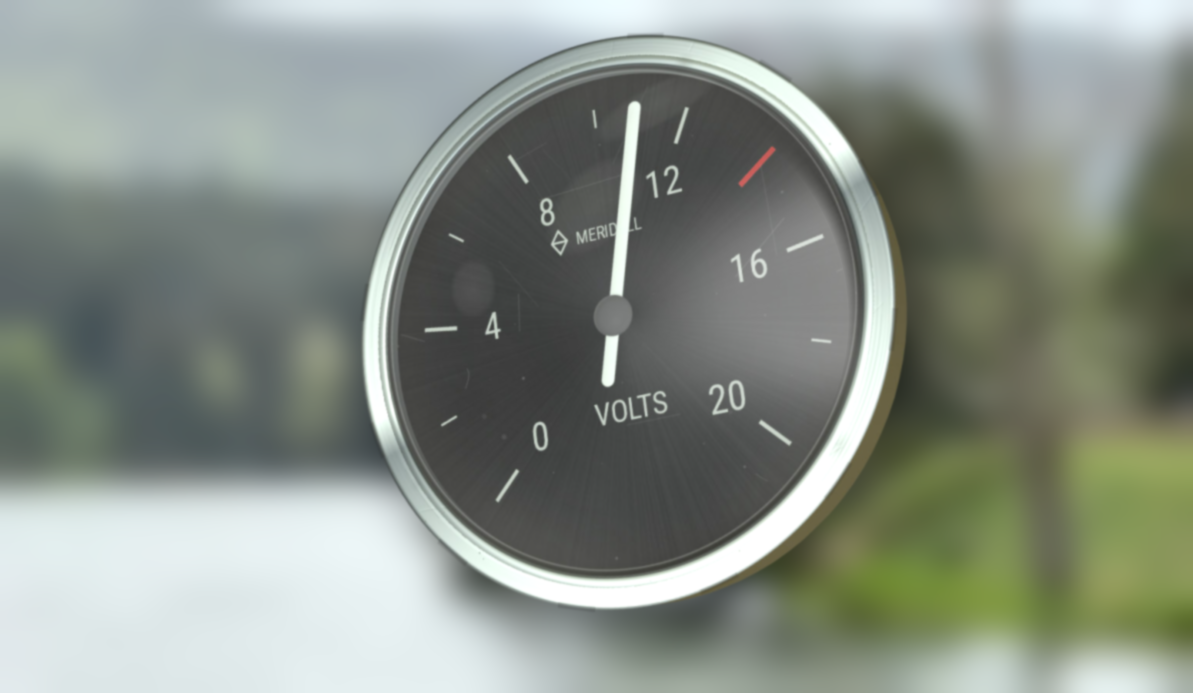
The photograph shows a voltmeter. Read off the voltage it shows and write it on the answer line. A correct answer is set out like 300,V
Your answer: 11,V
